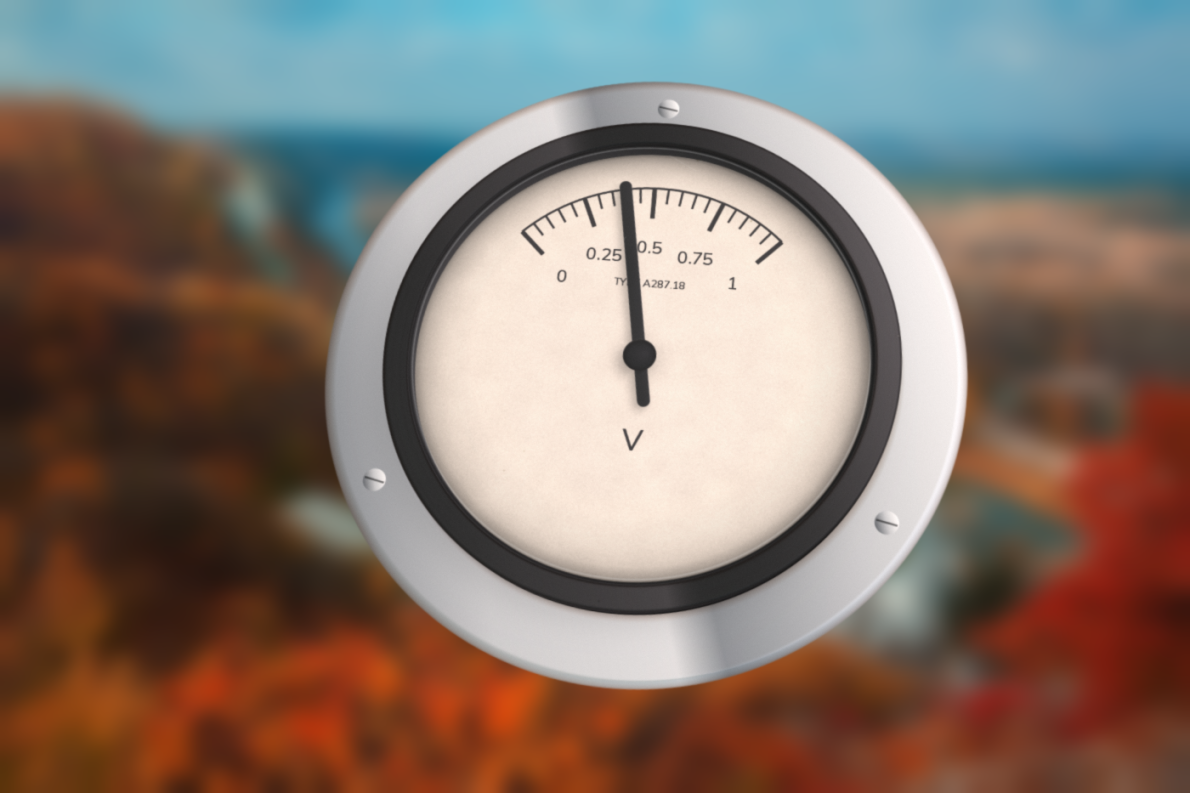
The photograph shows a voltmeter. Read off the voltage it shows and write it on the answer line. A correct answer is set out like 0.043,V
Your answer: 0.4,V
